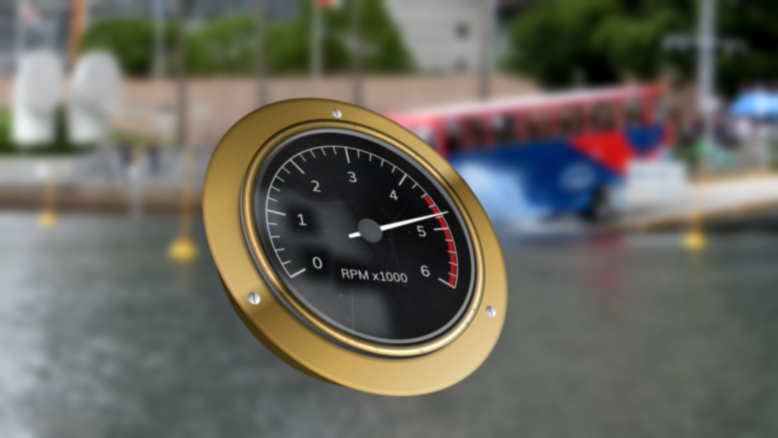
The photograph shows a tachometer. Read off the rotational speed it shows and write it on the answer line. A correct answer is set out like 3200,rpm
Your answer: 4800,rpm
